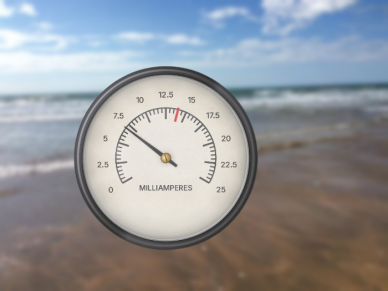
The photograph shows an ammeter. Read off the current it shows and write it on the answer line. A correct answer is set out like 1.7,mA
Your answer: 7,mA
